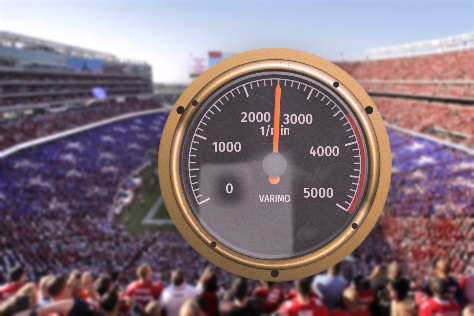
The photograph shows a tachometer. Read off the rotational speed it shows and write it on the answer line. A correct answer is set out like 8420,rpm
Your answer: 2500,rpm
